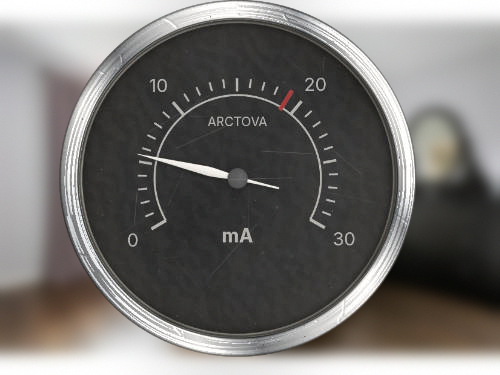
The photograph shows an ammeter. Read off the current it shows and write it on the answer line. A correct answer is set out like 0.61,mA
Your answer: 5.5,mA
